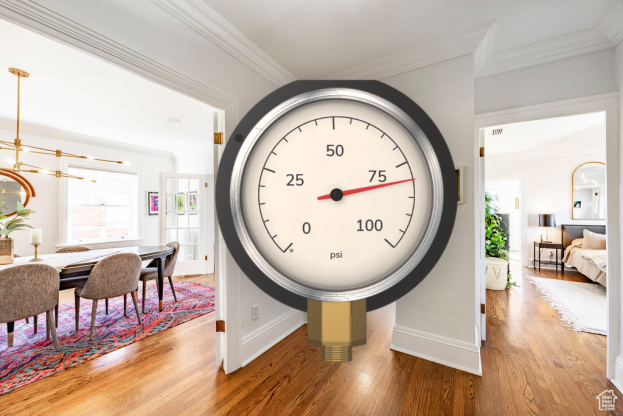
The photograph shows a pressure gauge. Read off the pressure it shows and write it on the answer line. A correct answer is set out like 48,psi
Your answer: 80,psi
